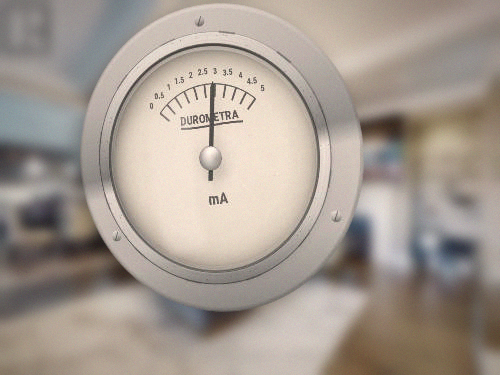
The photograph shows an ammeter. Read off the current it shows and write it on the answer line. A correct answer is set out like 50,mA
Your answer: 3,mA
